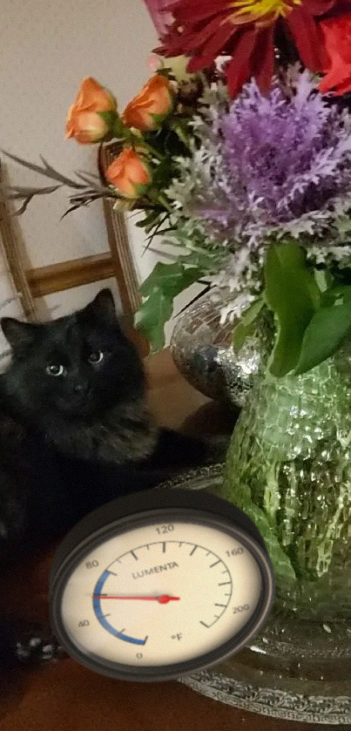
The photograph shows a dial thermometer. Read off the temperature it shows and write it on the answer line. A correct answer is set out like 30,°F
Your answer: 60,°F
